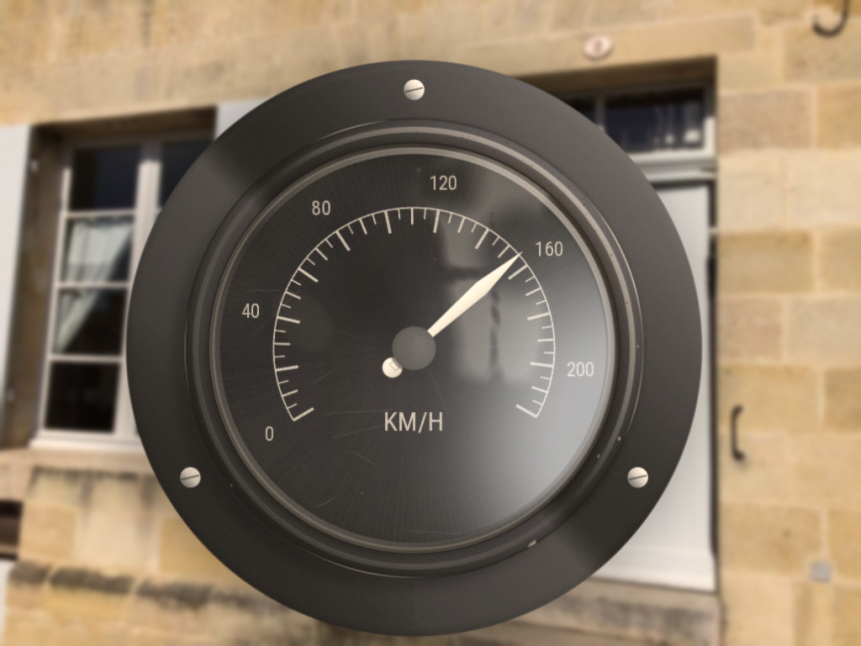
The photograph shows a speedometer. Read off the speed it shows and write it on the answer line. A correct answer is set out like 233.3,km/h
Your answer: 155,km/h
